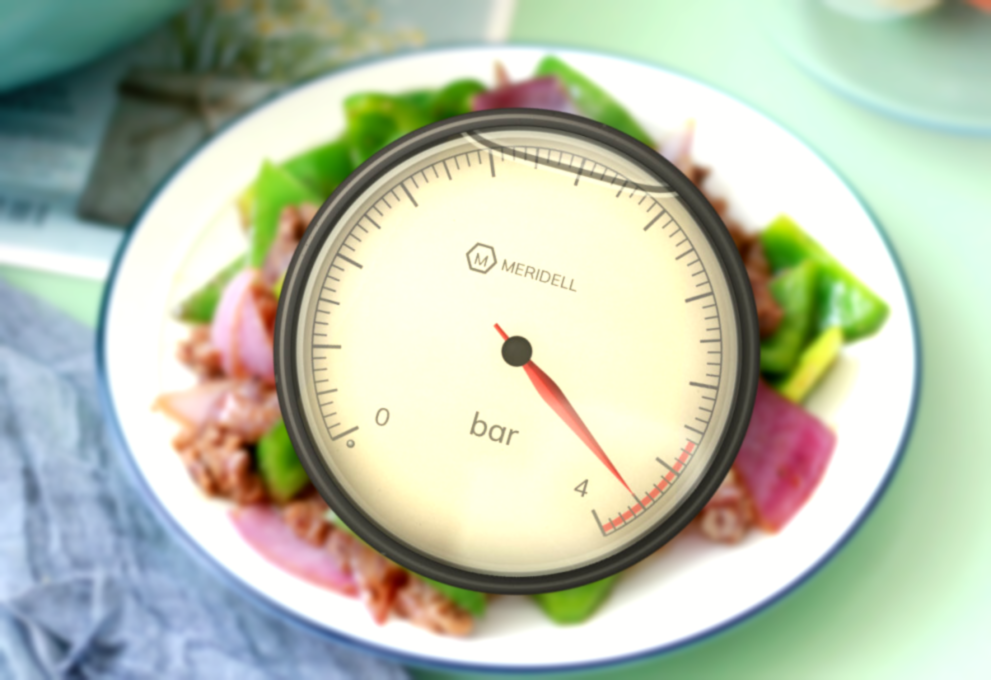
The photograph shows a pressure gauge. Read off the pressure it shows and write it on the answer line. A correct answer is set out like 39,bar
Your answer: 3.8,bar
